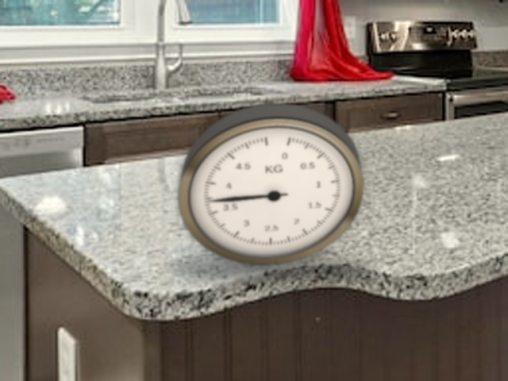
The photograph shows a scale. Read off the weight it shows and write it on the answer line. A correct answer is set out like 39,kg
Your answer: 3.75,kg
